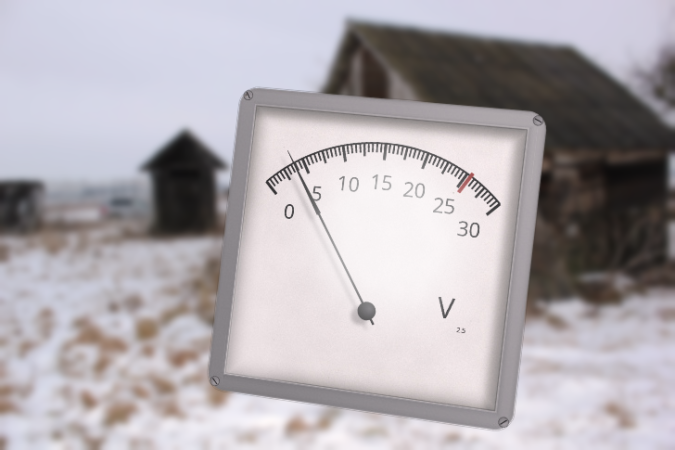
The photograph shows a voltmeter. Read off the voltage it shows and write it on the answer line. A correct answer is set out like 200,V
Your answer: 4,V
